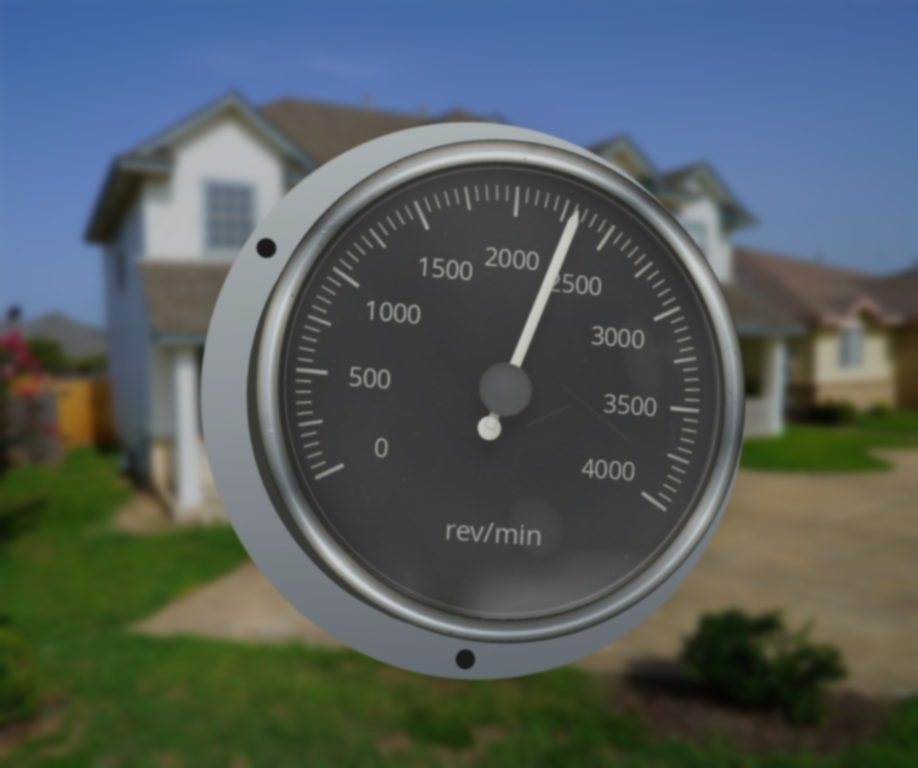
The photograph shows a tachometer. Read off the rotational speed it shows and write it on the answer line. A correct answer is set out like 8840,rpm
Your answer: 2300,rpm
